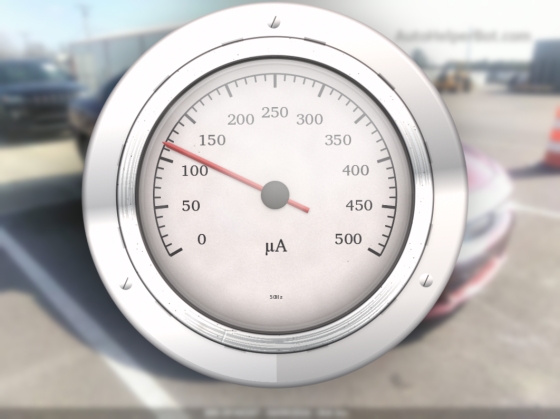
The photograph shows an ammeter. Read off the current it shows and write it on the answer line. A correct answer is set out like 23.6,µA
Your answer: 115,µA
